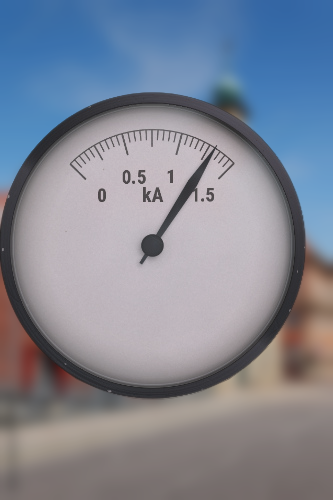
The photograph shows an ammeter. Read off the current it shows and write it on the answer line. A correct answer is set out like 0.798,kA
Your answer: 1.3,kA
